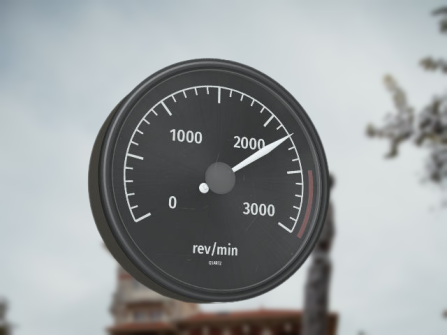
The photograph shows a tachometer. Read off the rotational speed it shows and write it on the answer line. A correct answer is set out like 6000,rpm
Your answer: 2200,rpm
